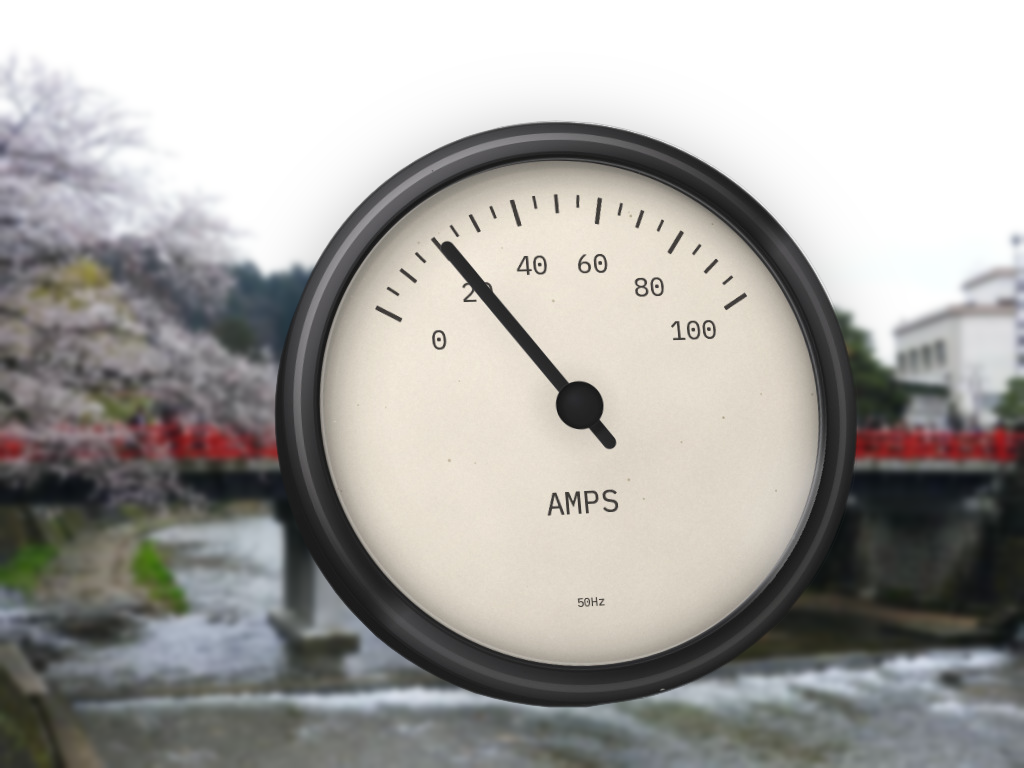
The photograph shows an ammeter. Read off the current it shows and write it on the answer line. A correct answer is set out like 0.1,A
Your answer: 20,A
